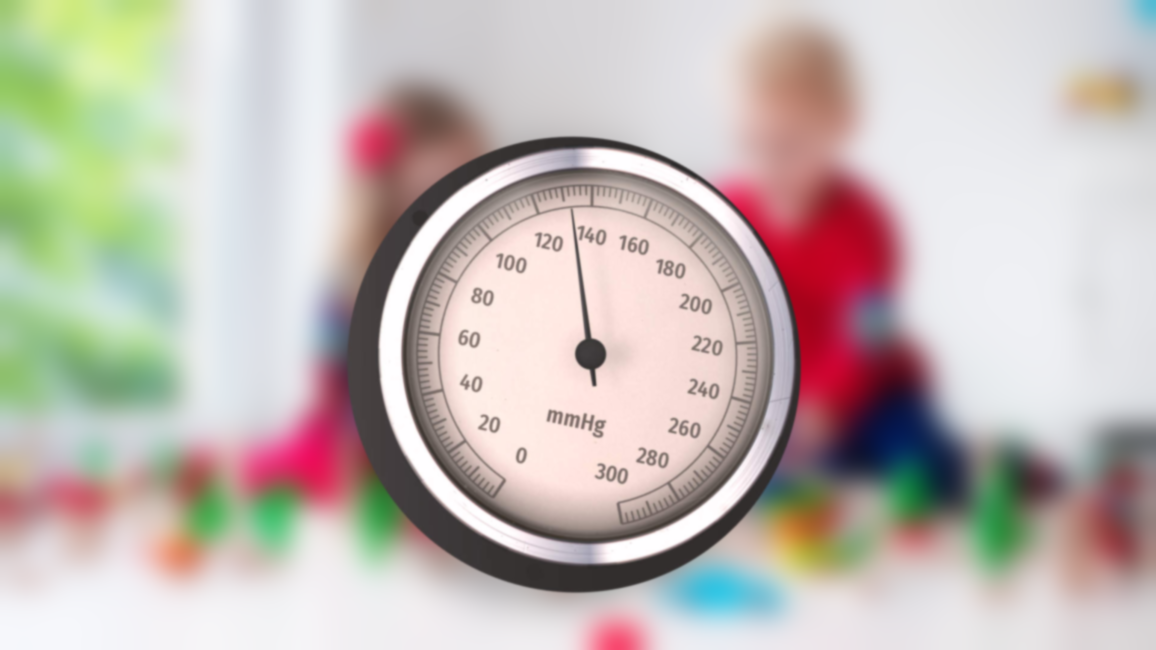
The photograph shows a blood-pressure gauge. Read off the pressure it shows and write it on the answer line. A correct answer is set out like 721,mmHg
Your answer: 132,mmHg
